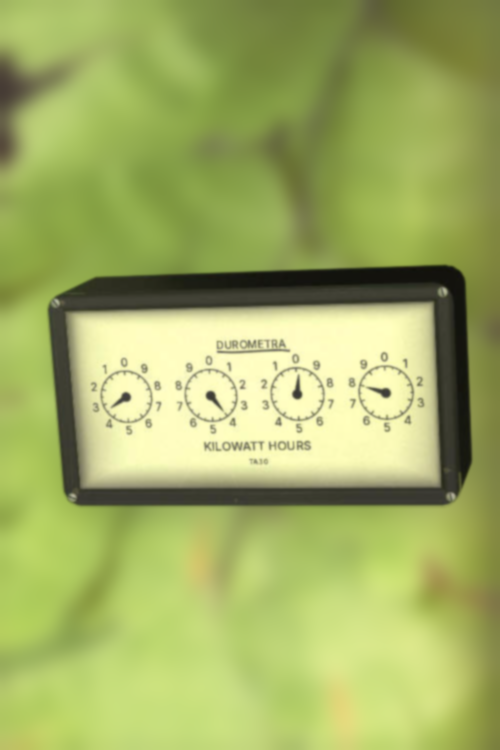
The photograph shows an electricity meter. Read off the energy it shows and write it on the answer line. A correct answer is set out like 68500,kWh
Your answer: 3398,kWh
